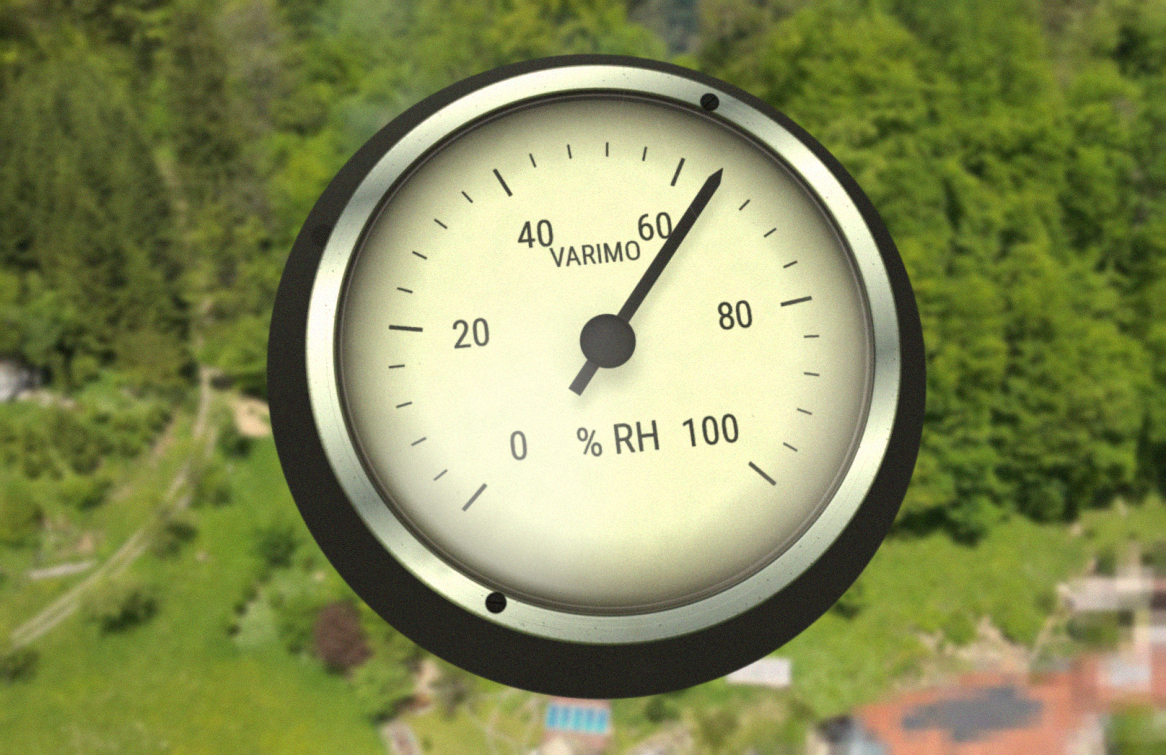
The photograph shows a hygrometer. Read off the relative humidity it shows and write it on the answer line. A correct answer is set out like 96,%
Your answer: 64,%
